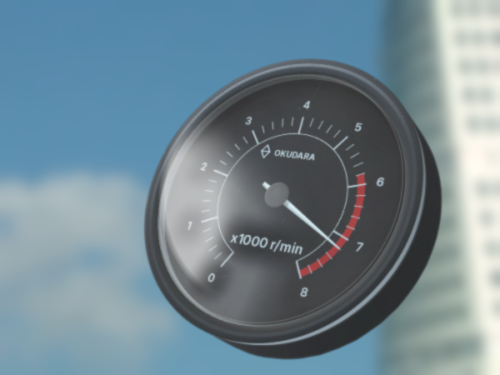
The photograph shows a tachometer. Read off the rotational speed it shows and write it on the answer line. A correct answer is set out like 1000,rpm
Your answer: 7200,rpm
